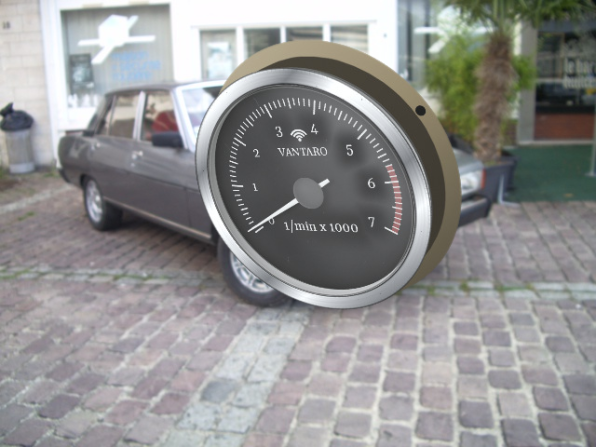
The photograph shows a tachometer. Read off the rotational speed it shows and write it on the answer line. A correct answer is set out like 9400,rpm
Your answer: 100,rpm
